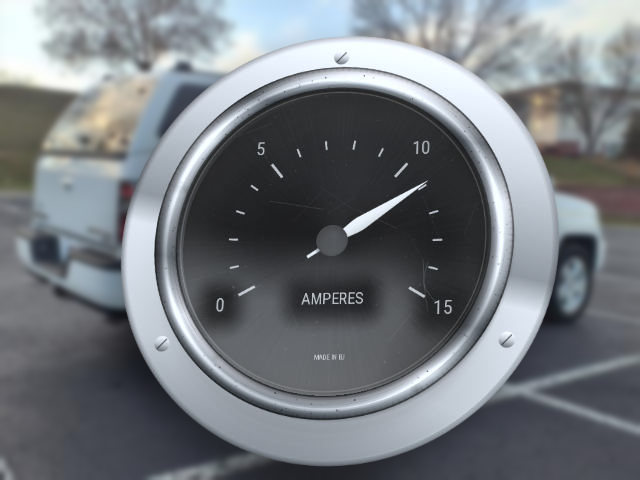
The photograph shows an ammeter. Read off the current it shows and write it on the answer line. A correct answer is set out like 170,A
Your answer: 11,A
